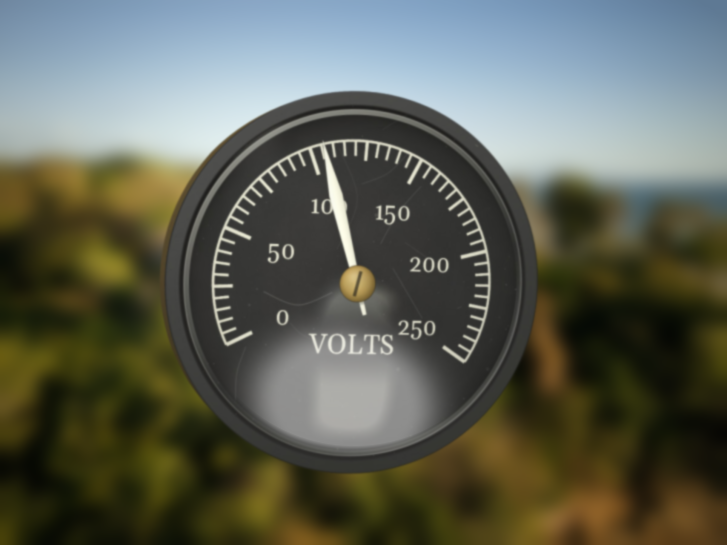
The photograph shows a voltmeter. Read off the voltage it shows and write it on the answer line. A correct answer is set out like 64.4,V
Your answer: 105,V
